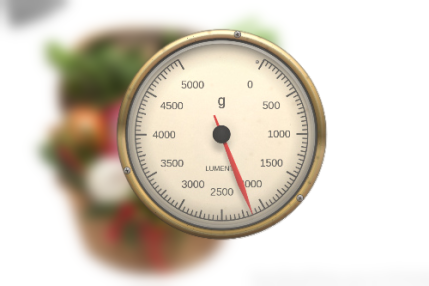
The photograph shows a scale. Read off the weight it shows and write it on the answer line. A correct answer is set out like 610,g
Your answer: 2150,g
